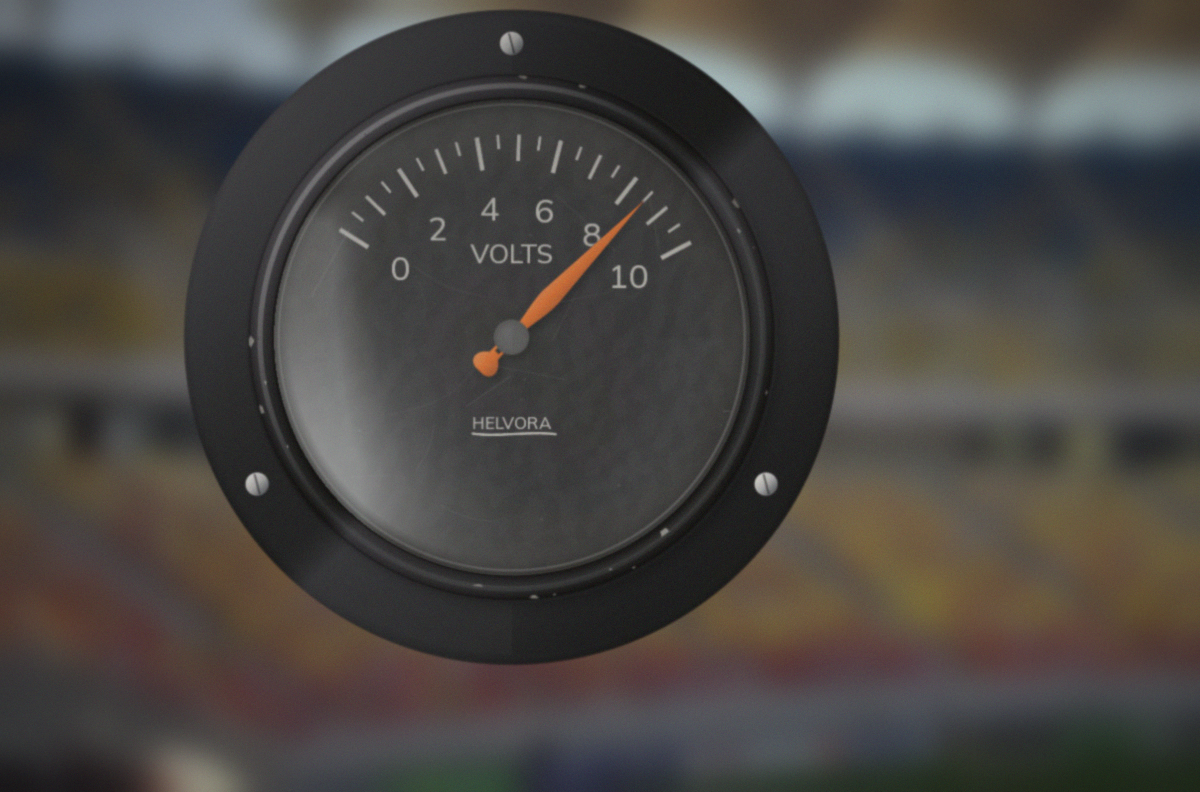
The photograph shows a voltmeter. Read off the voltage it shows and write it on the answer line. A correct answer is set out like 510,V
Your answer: 8.5,V
